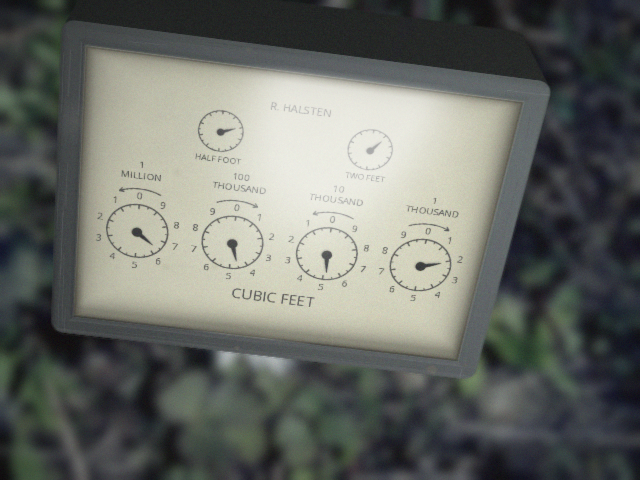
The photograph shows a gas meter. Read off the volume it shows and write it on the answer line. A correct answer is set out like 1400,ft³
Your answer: 645200,ft³
